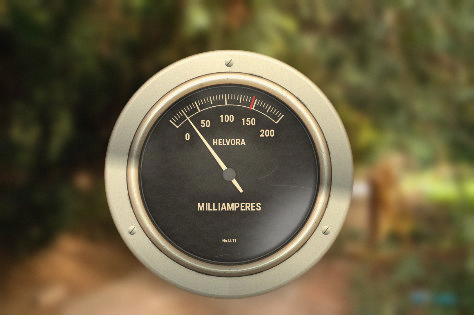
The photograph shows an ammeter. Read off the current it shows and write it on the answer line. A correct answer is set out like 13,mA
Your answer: 25,mA
